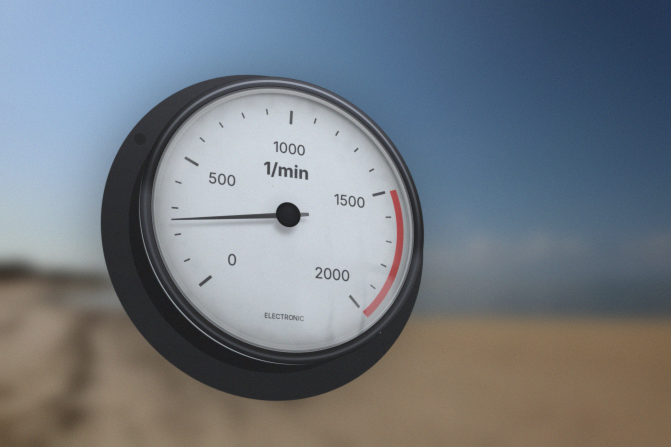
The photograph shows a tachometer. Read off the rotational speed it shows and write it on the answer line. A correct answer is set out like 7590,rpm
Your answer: 250,rpm
